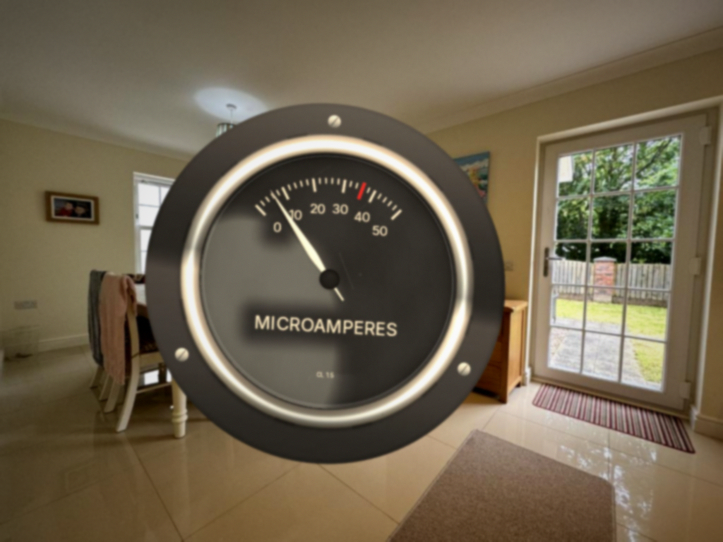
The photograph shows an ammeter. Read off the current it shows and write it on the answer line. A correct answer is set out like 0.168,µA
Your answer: 6,µA
